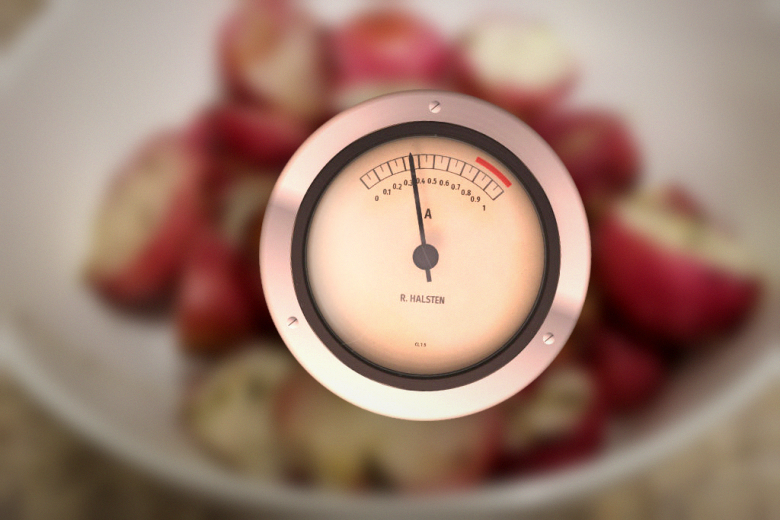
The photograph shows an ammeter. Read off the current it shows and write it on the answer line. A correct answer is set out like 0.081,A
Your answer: 0.35,A
